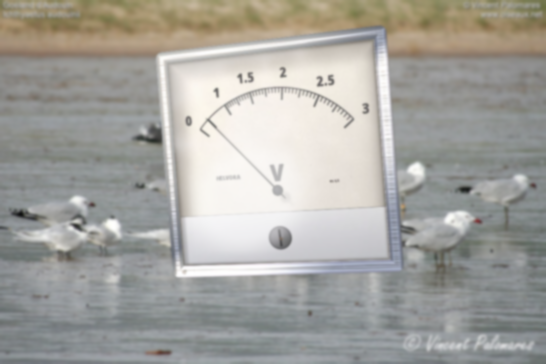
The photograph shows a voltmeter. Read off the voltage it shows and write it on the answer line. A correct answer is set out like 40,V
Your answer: 0.5,V
